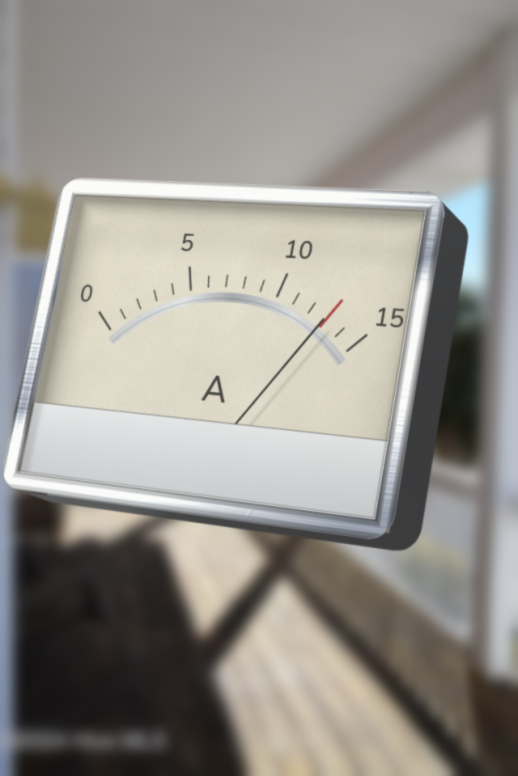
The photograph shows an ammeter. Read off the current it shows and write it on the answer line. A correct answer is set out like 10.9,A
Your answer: 13,A
